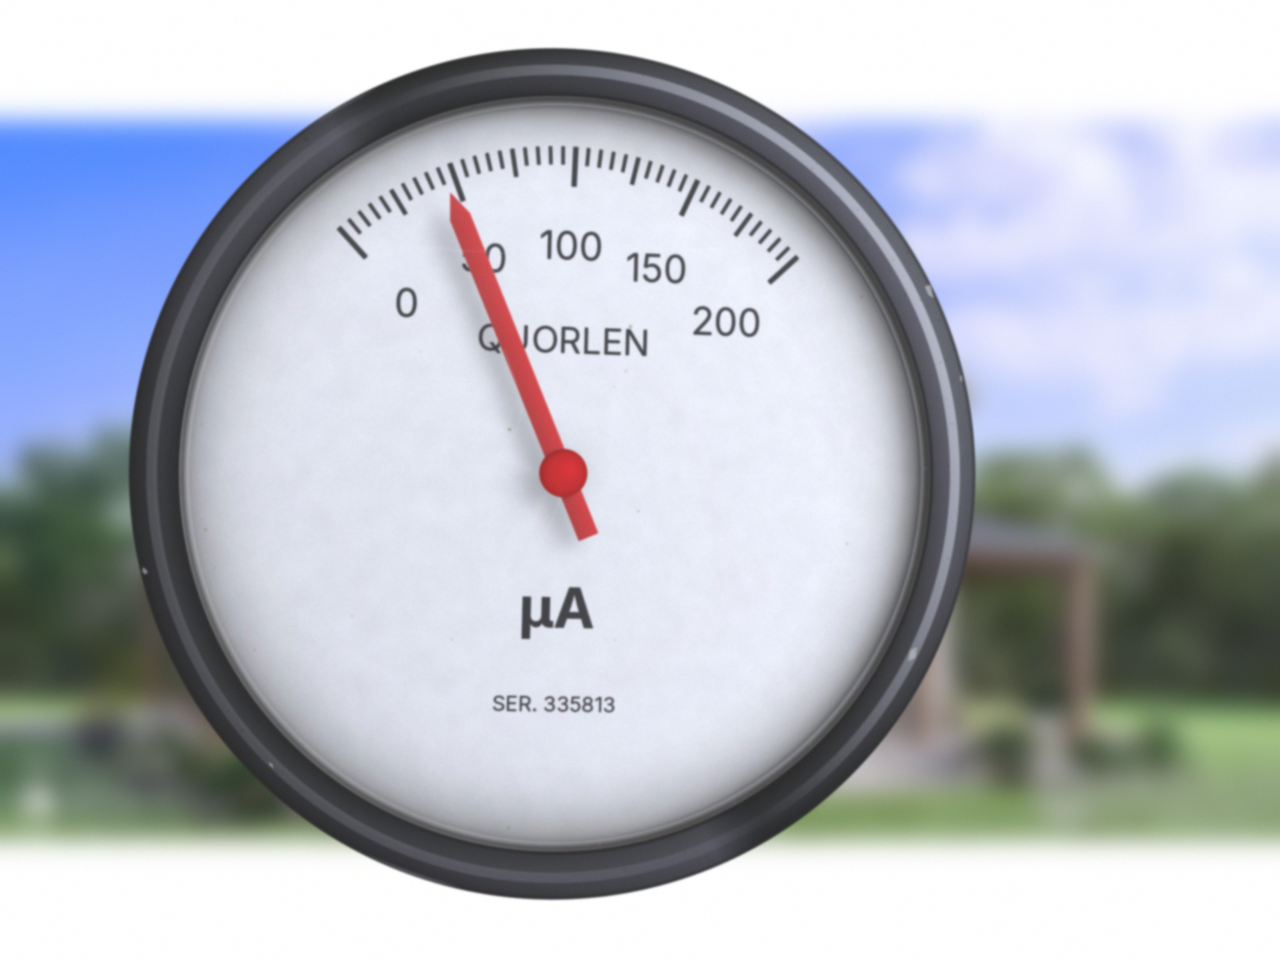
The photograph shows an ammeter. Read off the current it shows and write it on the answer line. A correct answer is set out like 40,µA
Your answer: 45,µA
